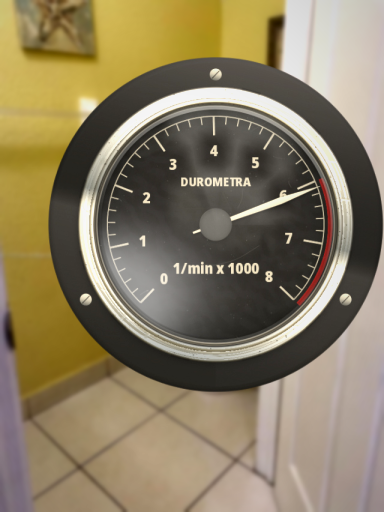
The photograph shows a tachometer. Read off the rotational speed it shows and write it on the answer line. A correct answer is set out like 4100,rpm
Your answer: 6100,rpm
